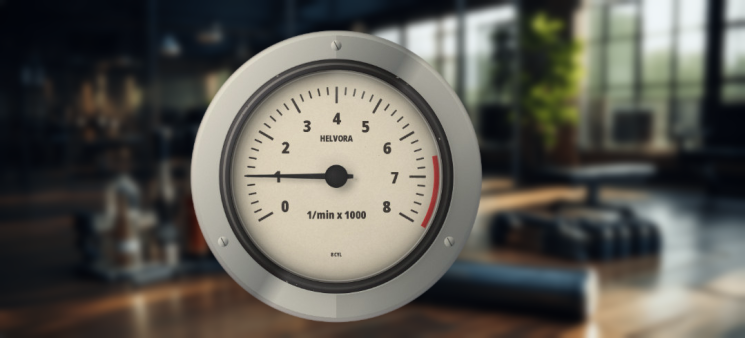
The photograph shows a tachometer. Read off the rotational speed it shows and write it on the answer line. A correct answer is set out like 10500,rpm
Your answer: 1000,rpm
